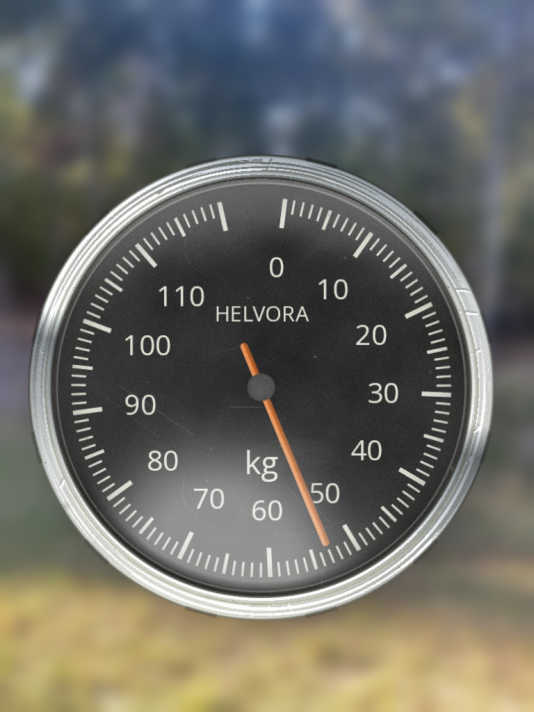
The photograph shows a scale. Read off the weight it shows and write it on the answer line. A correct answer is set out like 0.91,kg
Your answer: 53,kg
